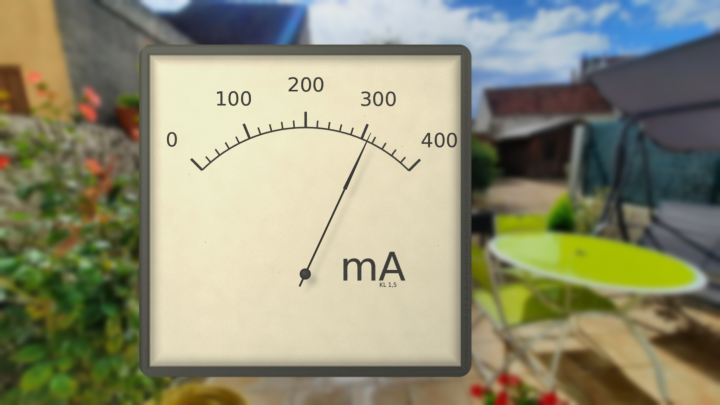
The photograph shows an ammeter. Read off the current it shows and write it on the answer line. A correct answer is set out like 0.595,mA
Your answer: 310,mA
